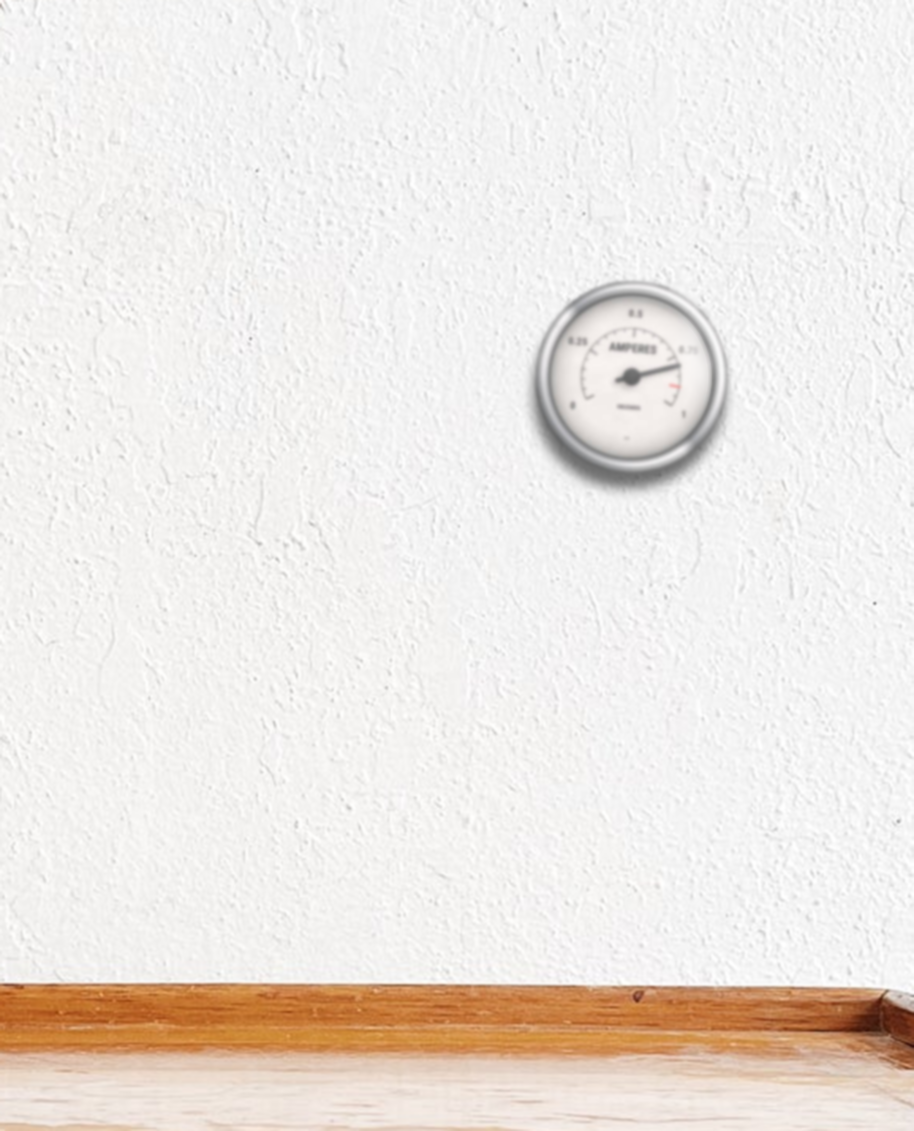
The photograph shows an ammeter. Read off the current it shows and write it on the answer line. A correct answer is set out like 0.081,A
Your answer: 0.8,A
